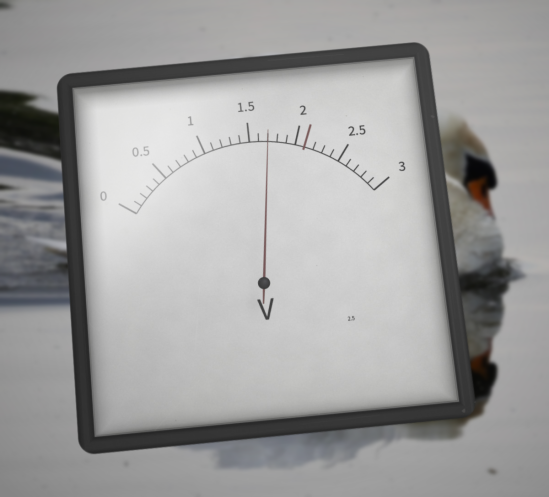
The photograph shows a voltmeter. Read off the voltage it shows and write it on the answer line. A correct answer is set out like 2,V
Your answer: 1.7,V
